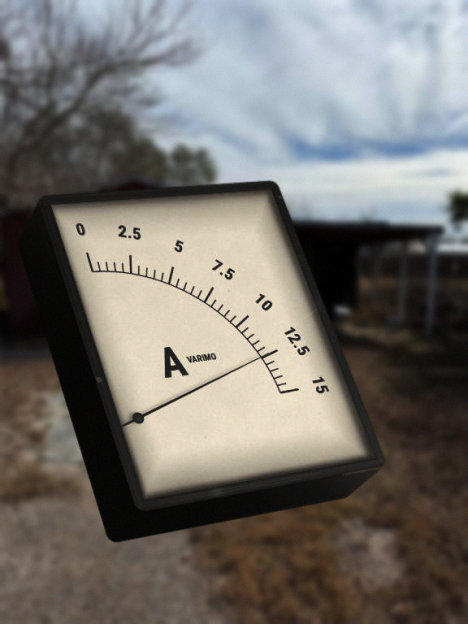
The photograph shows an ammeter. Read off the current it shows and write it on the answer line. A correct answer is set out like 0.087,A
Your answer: 12.5,A
